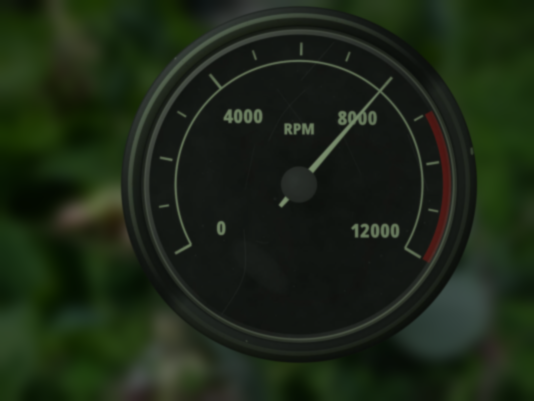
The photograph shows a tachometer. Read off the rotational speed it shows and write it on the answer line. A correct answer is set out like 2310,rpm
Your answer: 8000,rpm
